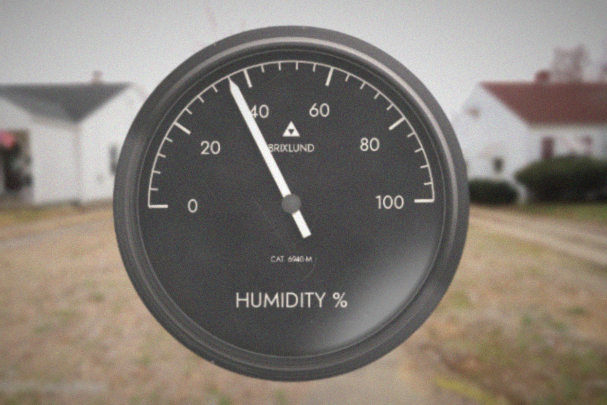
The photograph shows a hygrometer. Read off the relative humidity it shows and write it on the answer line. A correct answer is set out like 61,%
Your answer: 36,%
